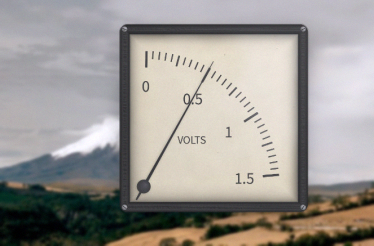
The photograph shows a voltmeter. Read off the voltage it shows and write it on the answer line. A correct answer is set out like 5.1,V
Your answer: 0.5,V
